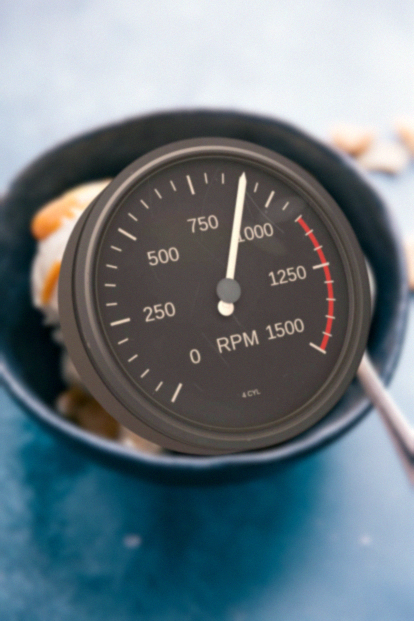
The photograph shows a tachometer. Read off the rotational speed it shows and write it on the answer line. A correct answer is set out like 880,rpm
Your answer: 900,rpm
